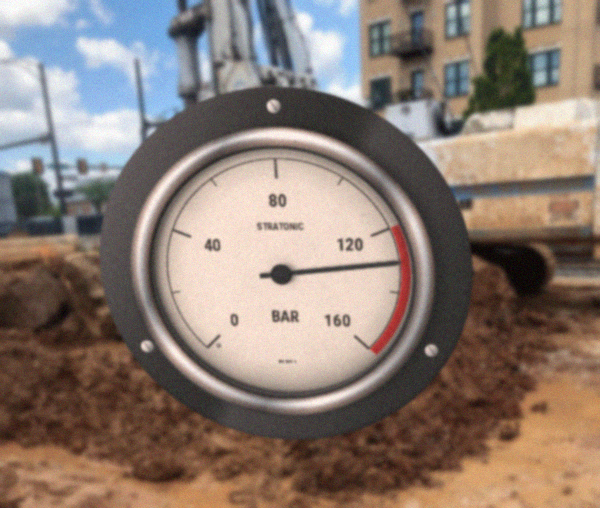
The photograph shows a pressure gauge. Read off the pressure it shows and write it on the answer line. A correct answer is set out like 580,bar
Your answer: 130,bar
